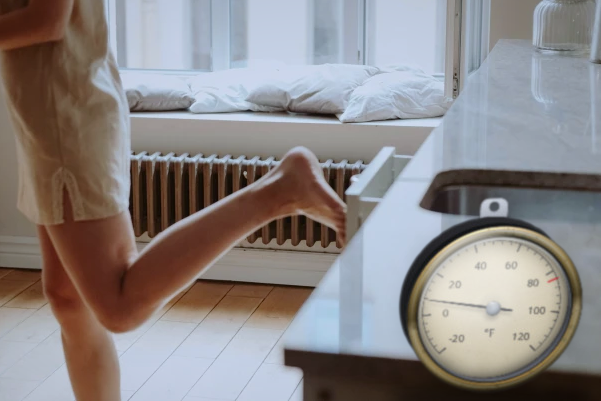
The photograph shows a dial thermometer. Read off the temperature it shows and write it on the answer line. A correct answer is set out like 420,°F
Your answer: 8,°F
